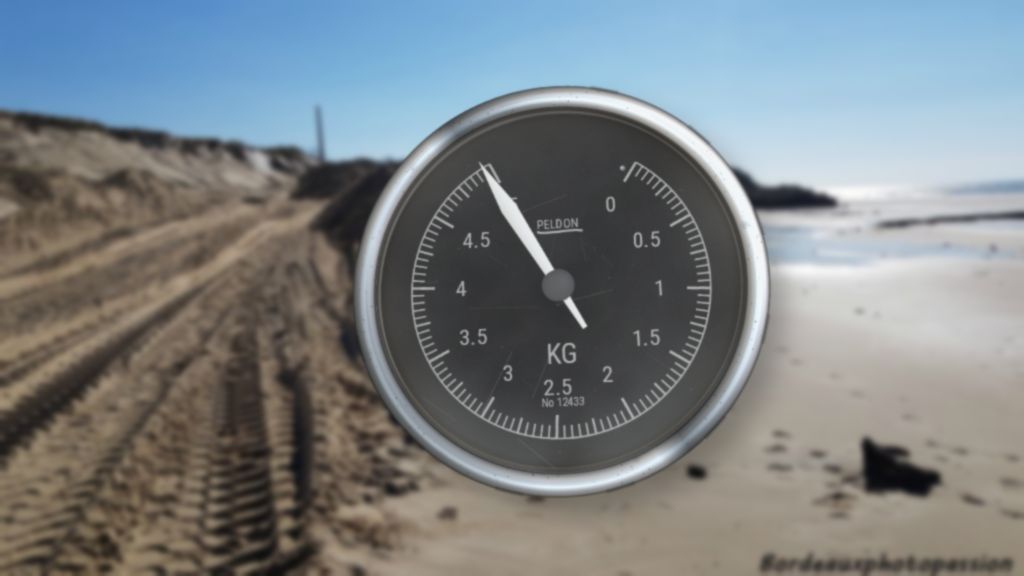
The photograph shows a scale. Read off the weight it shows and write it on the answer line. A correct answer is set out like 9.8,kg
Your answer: 4.95,kg
